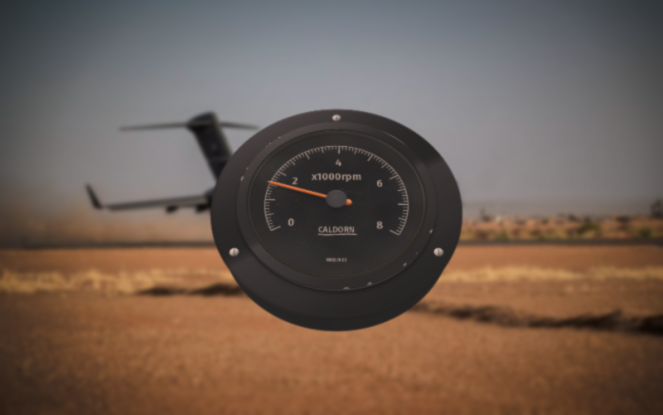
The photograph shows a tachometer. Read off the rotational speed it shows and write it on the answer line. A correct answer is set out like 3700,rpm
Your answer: 1500,rpm
